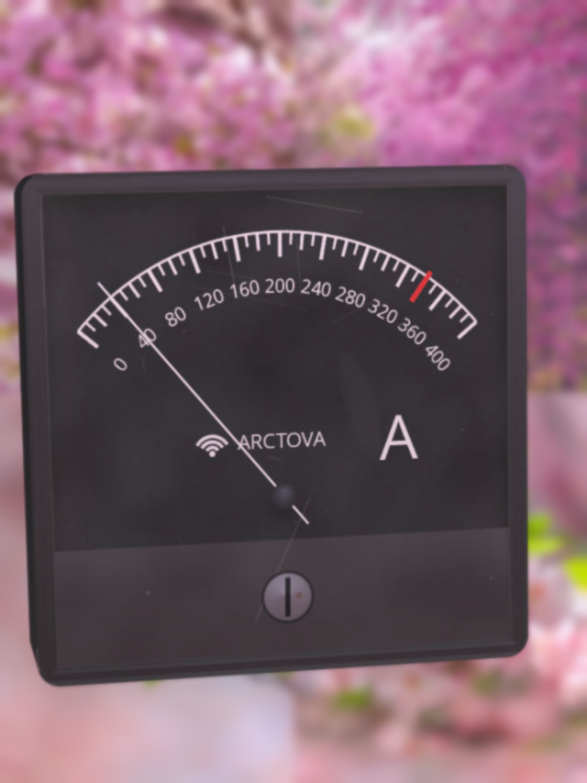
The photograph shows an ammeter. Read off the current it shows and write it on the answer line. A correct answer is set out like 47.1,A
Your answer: 40,A
